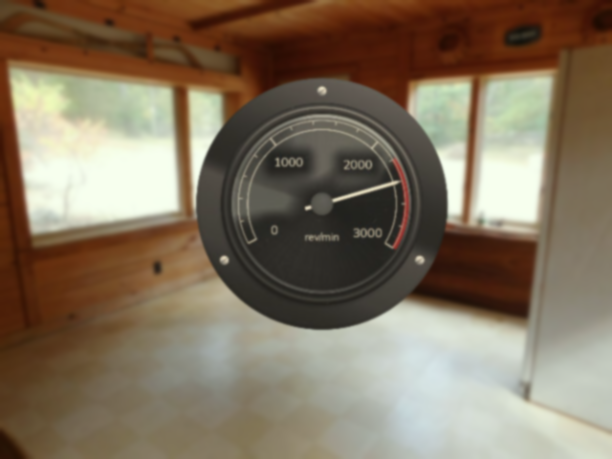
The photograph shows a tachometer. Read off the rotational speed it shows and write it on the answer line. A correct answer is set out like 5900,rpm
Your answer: 2400,rpm
